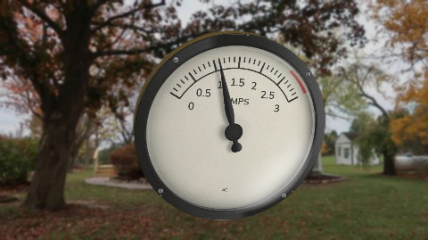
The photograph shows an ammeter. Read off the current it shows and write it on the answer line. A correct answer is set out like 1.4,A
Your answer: 1.1,A
